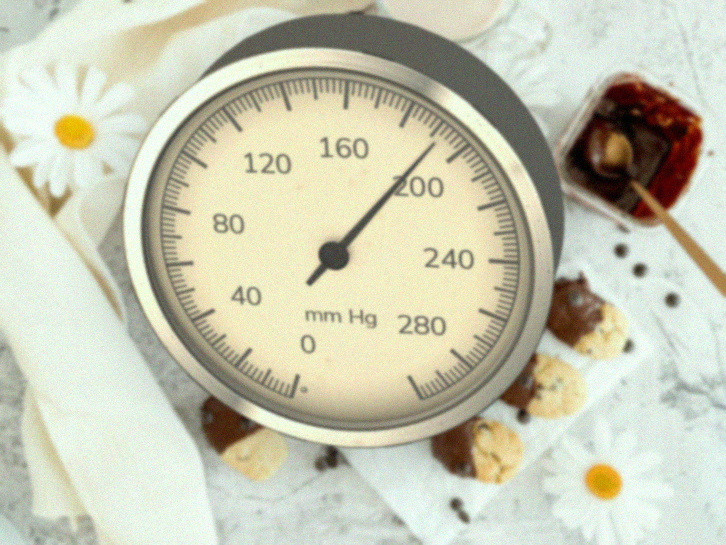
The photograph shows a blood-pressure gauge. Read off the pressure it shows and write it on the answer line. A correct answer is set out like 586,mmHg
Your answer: 192,mmHg
